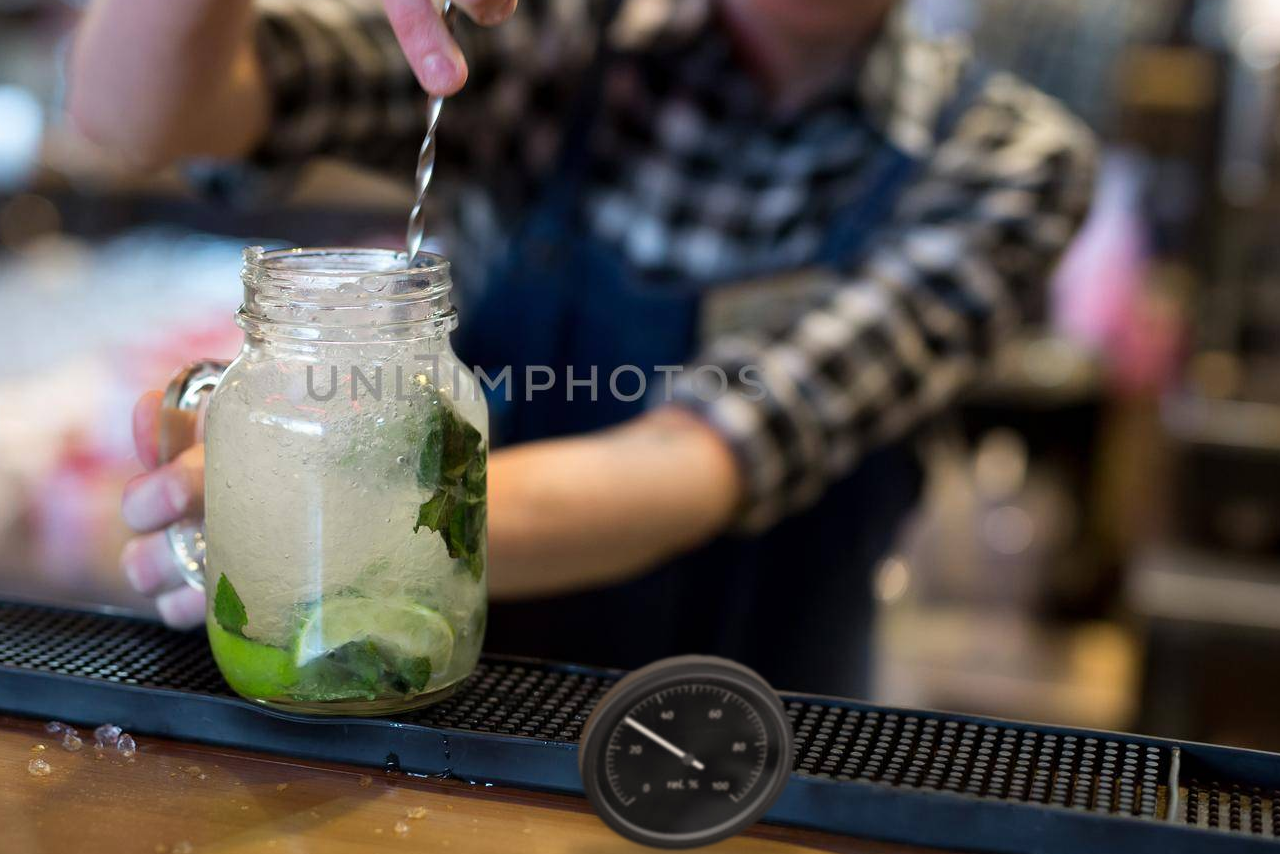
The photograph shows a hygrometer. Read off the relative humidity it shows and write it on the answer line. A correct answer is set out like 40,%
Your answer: 30,%
